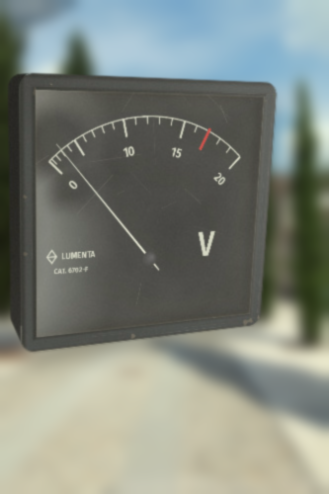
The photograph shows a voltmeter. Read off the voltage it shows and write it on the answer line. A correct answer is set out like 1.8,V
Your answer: 3,V
